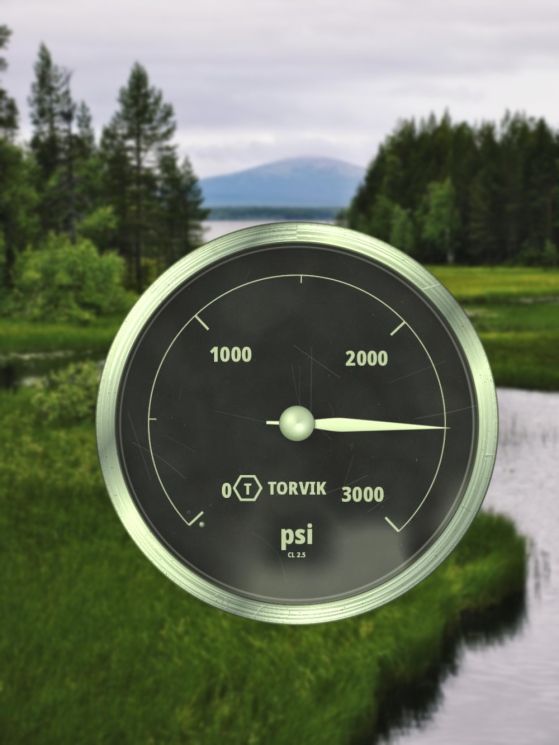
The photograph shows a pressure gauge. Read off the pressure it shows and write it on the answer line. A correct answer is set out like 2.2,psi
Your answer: 2500,psi
